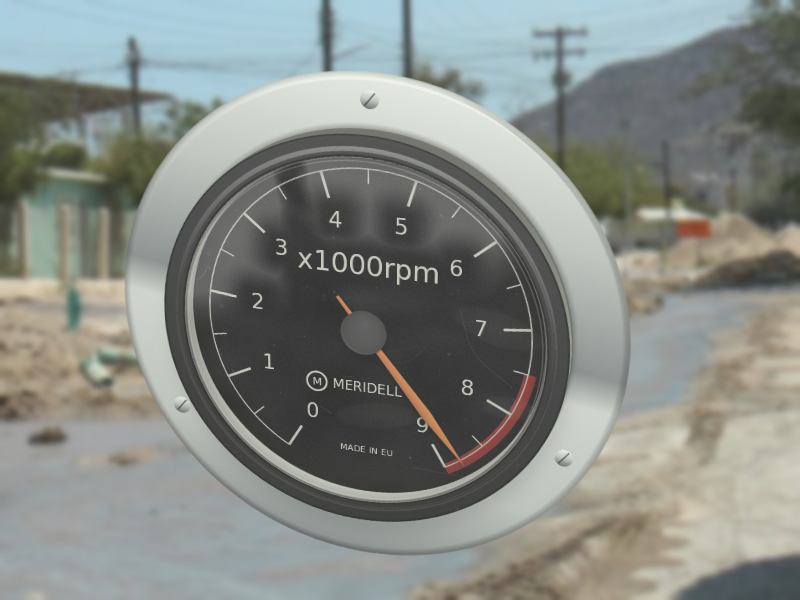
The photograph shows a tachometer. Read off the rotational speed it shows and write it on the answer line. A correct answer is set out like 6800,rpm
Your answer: 8750,rpm
